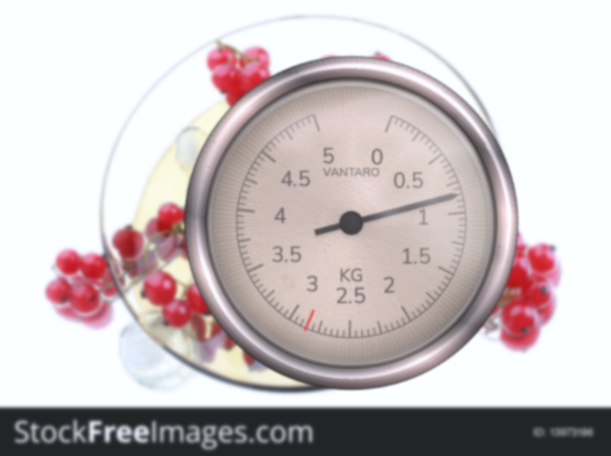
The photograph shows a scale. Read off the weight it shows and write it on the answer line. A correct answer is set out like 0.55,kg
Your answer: 0.85,kg
